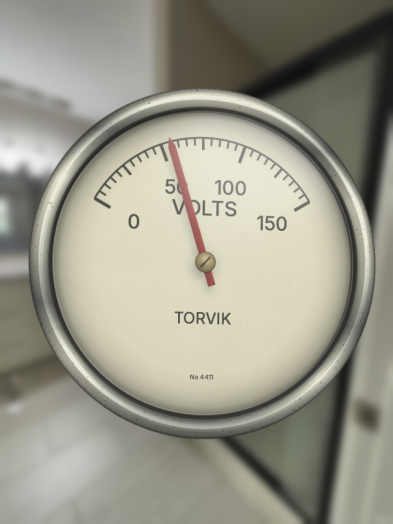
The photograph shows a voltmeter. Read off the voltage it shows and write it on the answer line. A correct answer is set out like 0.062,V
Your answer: 55,V
